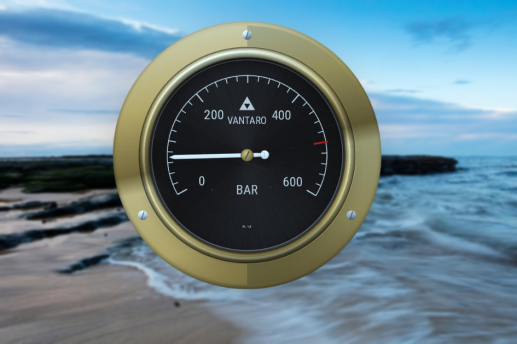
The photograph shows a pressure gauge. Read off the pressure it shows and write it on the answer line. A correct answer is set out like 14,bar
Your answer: 70,bar
